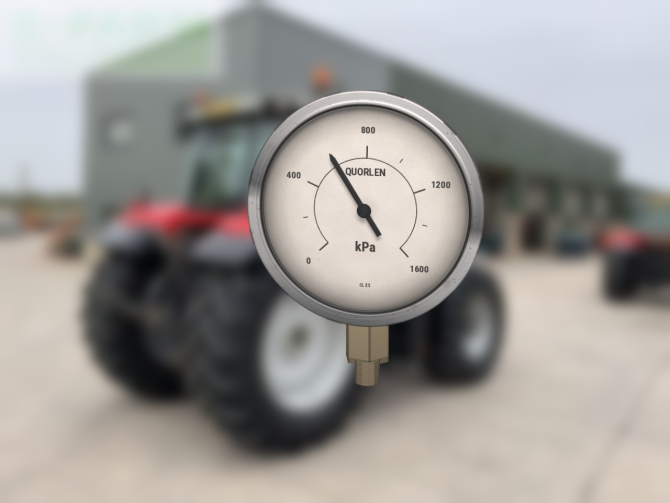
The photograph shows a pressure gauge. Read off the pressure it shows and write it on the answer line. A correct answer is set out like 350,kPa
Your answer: 600,kPa
